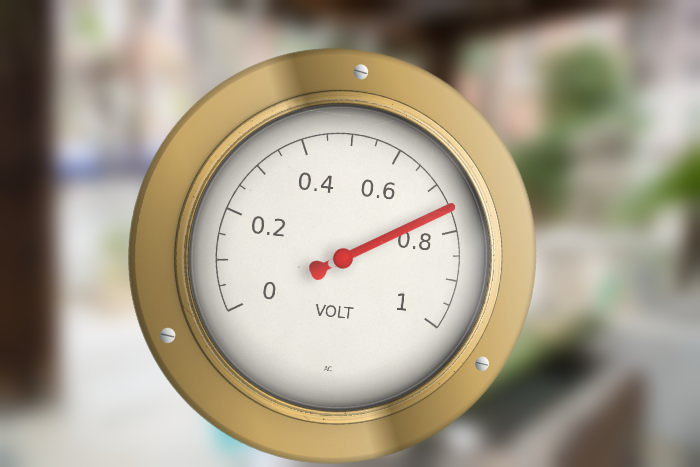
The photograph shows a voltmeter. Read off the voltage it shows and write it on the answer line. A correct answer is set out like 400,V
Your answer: 0.75,V
